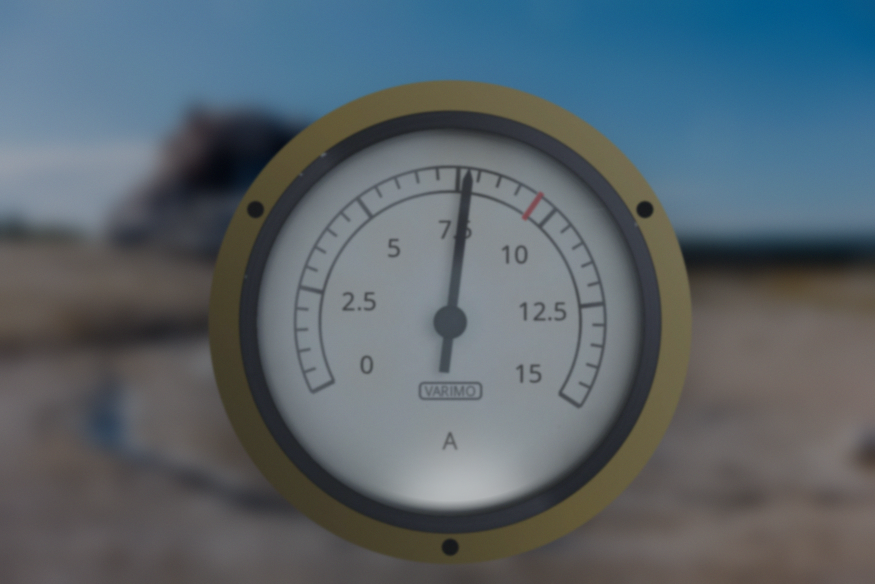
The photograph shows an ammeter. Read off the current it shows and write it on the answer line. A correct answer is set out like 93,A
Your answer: 7.75,A
